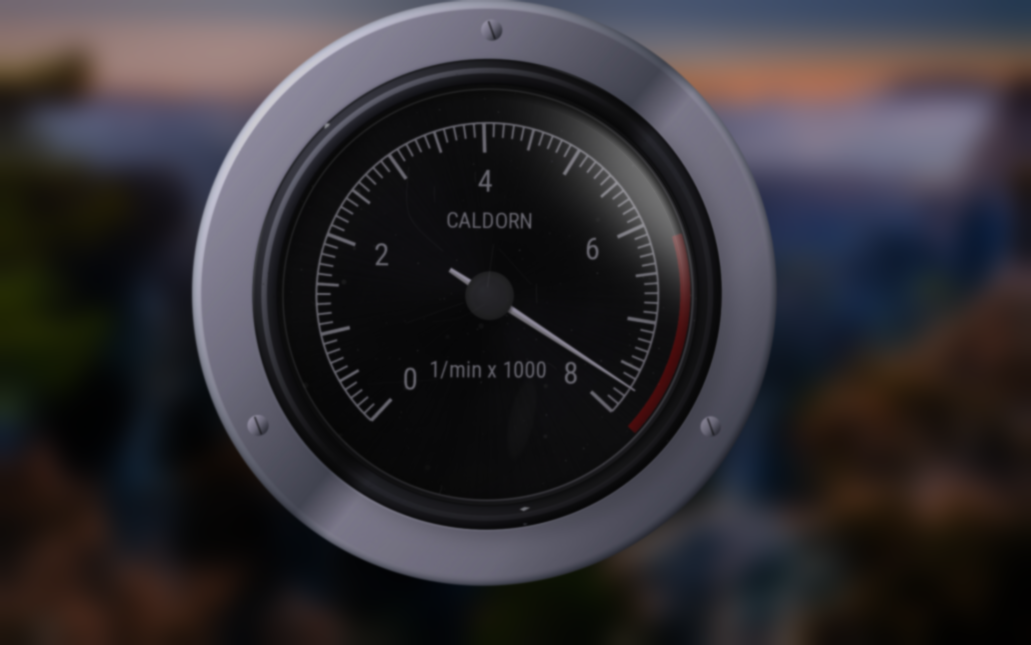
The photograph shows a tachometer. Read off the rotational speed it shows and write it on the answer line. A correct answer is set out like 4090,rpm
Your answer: 7700,rpm
